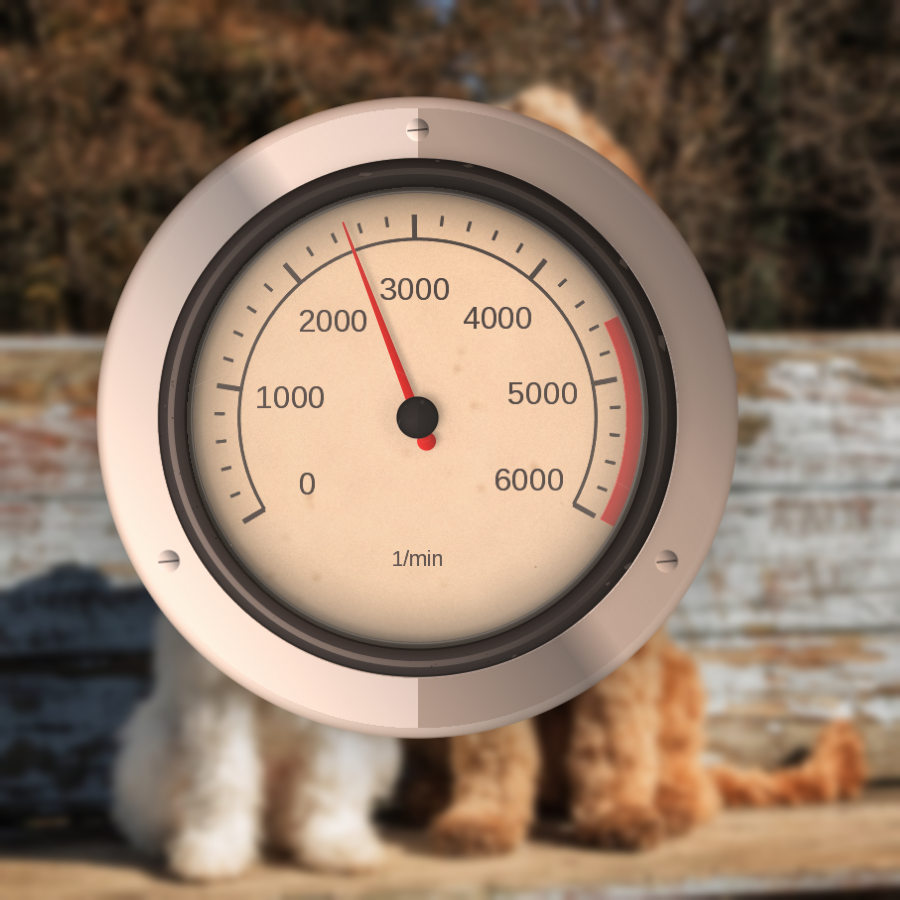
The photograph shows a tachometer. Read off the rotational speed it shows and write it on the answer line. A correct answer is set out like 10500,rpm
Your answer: 2500,rpm
